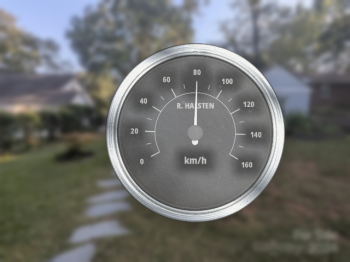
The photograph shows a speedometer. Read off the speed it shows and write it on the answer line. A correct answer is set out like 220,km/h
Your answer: 80,km/h
